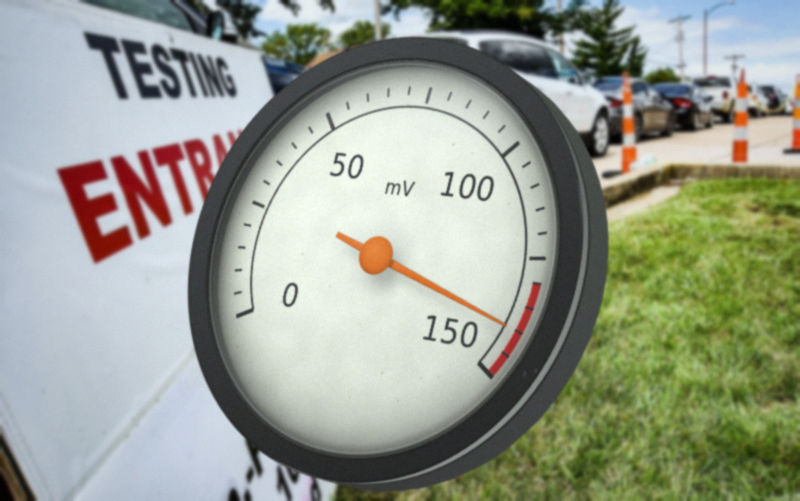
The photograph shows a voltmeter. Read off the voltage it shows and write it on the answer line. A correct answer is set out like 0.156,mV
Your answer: 140,mV
